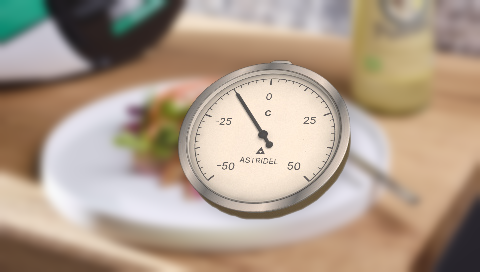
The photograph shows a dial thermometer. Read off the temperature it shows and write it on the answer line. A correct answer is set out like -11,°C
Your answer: -12.5,°C
